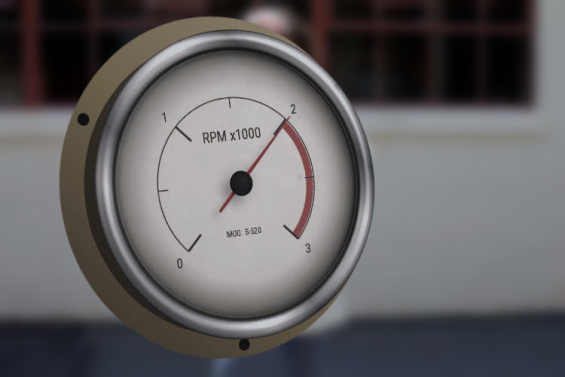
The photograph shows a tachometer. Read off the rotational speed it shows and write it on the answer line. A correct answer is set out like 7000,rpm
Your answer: 2000,rpm
